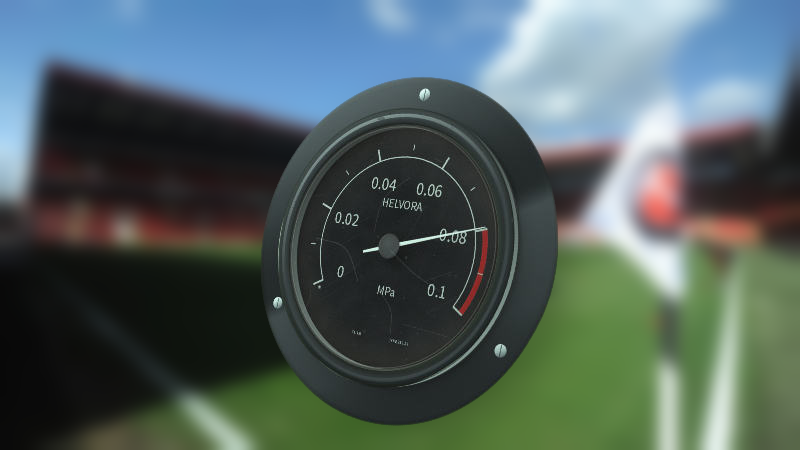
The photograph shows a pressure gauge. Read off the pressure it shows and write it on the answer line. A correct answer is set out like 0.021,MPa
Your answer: 0.08,MPa
